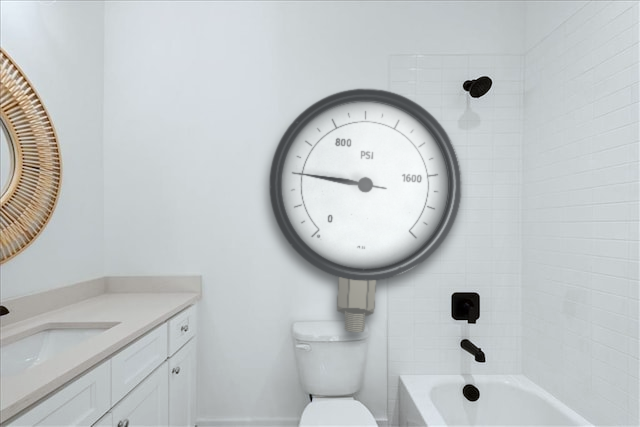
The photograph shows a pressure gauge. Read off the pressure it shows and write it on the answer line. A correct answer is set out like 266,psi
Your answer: 400,psi
